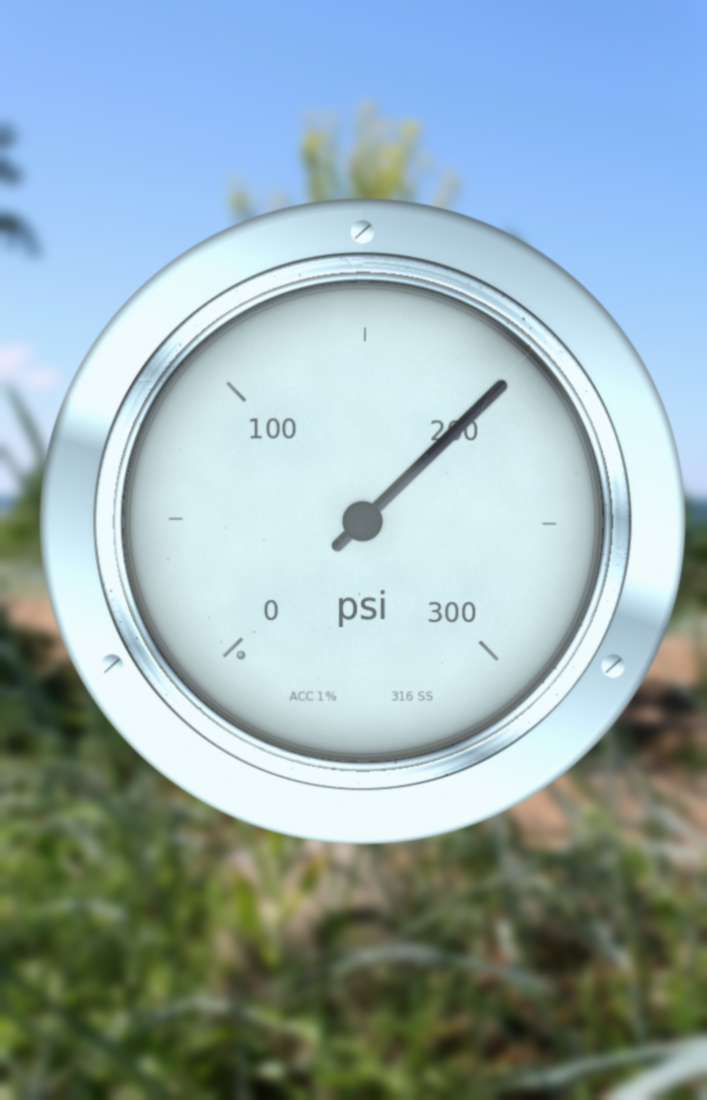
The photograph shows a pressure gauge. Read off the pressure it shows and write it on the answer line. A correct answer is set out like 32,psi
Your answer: 200,psi
